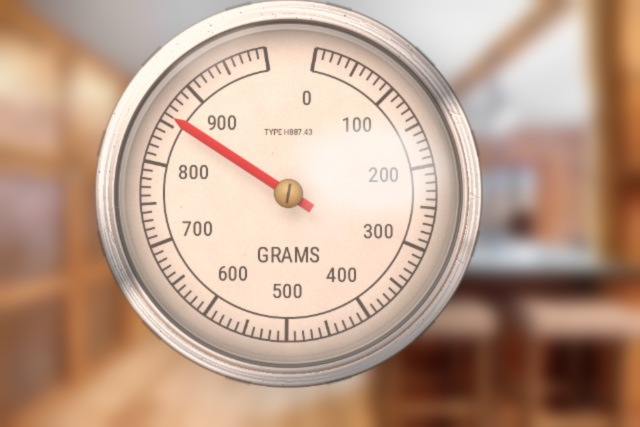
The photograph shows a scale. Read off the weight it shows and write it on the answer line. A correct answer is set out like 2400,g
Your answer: 860,g
